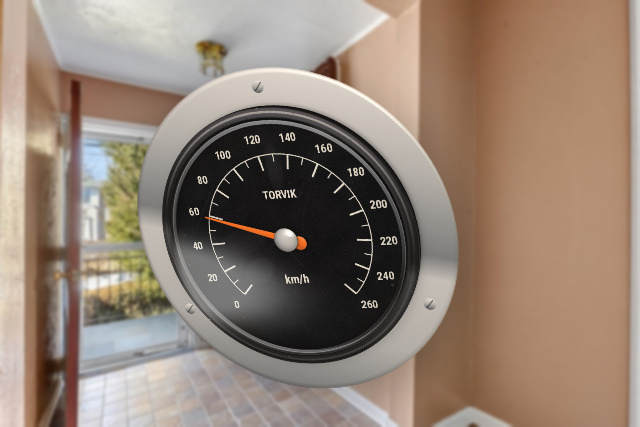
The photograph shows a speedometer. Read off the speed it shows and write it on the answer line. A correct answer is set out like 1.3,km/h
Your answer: 60,km/h
